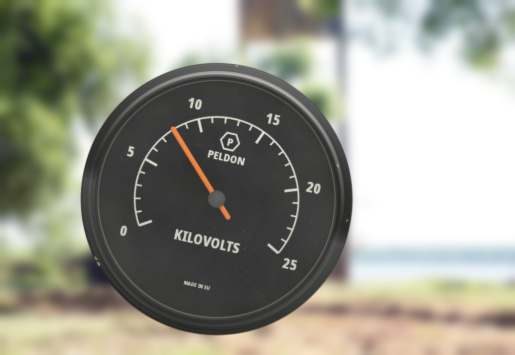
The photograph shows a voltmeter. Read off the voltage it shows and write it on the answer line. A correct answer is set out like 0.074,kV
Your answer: 8,kV
